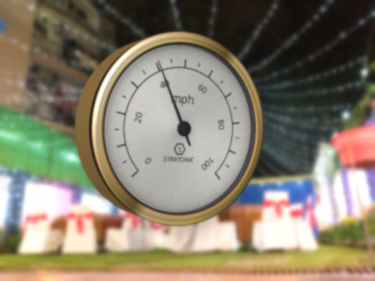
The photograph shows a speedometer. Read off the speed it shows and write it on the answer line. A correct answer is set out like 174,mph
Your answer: 40,mph
